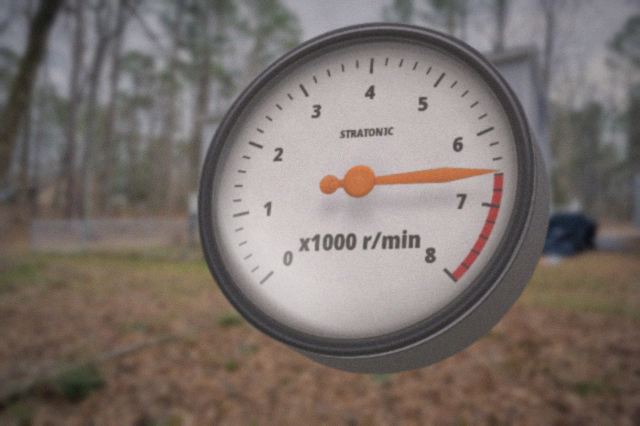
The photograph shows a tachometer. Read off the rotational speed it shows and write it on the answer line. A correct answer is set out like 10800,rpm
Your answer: 6600,rpm
